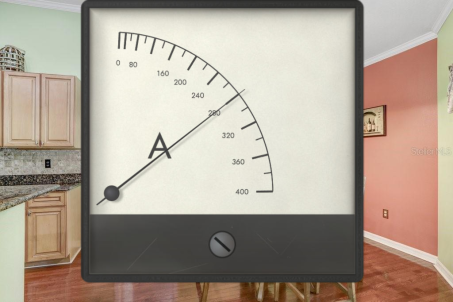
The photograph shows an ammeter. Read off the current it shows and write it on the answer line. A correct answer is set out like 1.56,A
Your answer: 280,A
